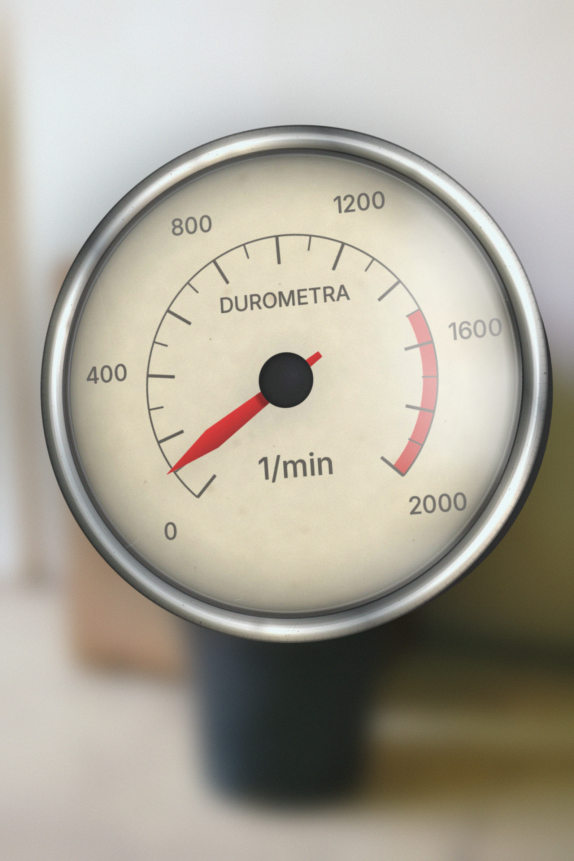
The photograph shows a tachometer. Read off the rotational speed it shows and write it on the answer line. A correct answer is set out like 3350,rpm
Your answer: 100,rpm
